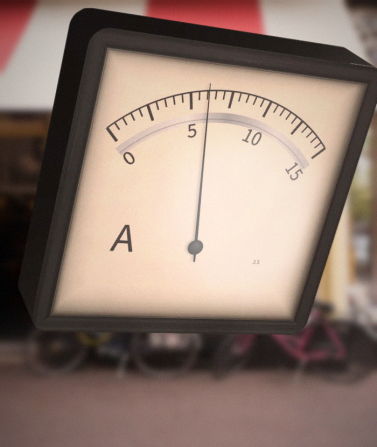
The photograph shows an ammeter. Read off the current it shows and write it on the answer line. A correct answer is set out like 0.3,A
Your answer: 6,A
